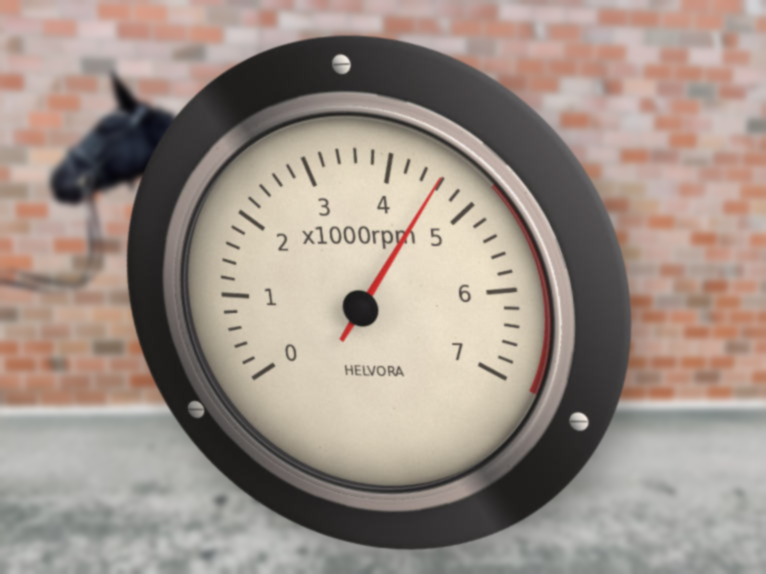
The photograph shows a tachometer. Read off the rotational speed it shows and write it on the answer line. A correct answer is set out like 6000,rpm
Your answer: 4600,rpm
